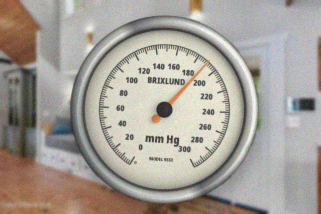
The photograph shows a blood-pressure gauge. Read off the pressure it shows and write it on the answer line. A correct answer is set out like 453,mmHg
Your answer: 190,mmHg
